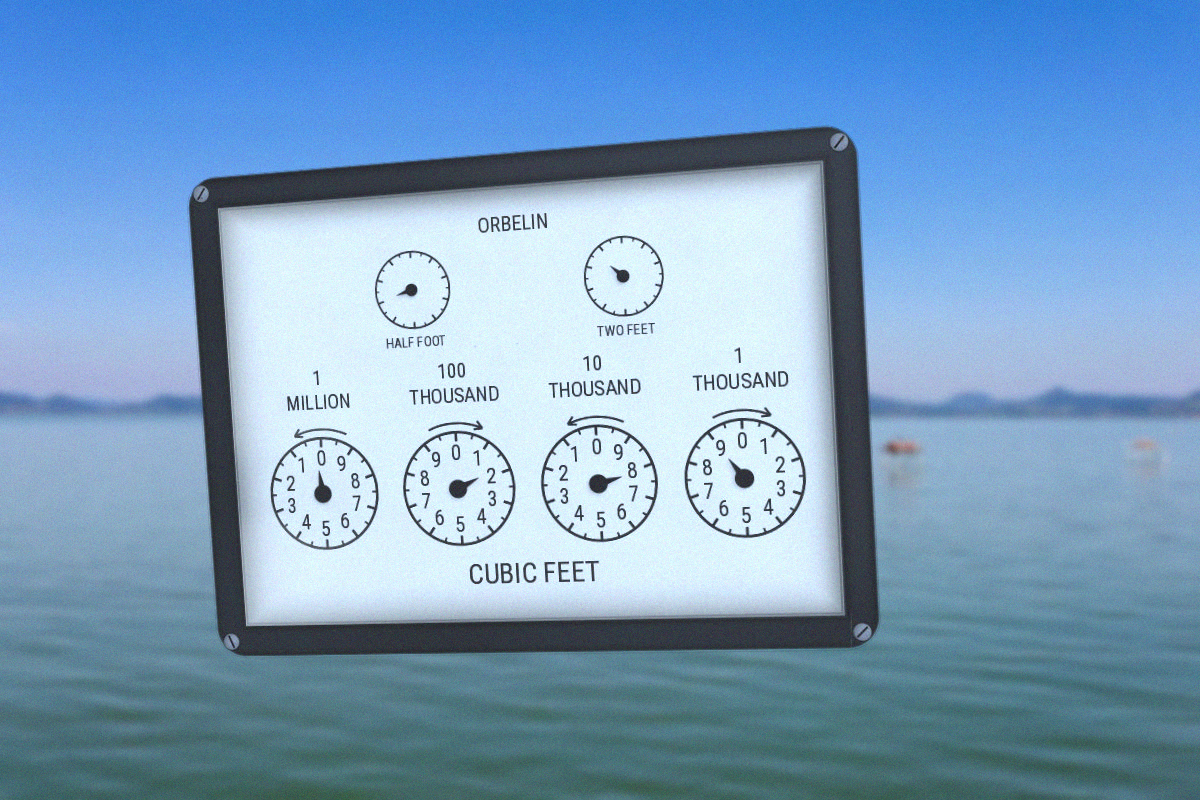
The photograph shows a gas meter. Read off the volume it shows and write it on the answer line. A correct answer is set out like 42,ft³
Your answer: 17900,ft³
